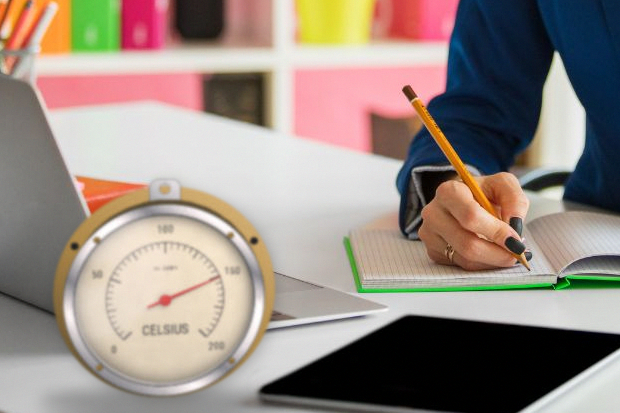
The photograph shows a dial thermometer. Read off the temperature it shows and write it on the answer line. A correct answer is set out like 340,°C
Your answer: 150,°C
